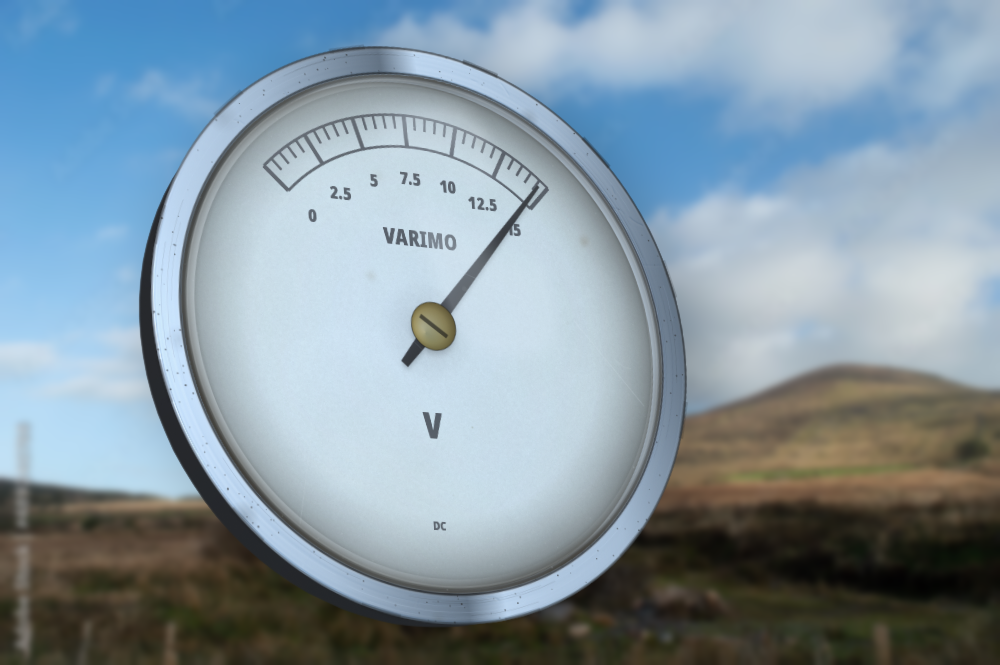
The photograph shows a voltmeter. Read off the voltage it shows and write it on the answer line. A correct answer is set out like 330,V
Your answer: 14.5,V
